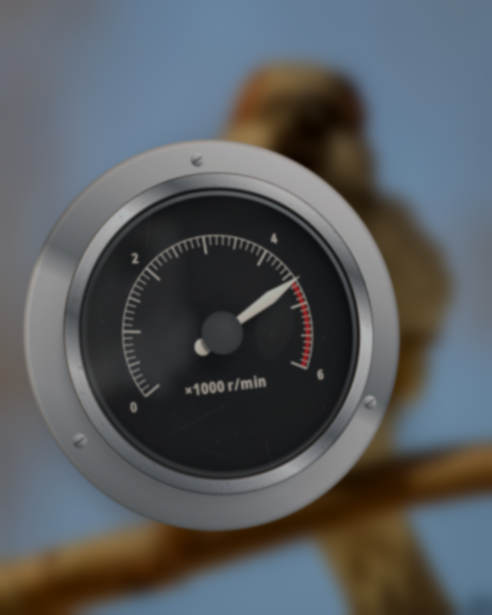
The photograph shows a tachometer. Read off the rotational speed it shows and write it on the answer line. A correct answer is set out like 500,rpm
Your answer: 4600,rpm
